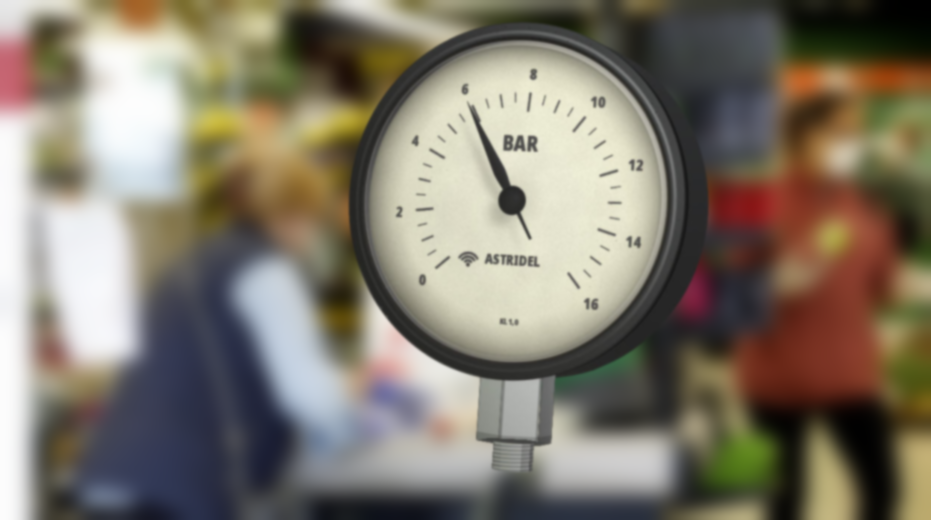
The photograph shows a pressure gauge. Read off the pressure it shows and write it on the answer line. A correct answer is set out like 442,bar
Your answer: 6,bar
